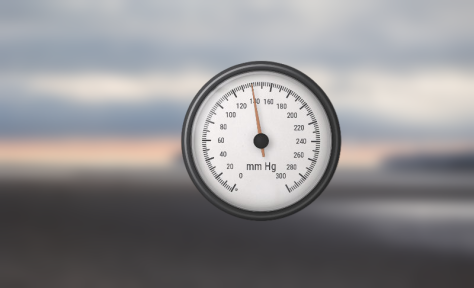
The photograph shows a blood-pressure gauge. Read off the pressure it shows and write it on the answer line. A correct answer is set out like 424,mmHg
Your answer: 140,mmHg
